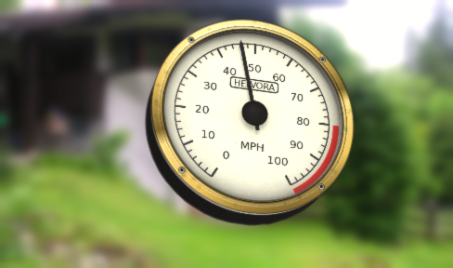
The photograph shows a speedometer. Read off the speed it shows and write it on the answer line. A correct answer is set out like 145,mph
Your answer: 46,mph
